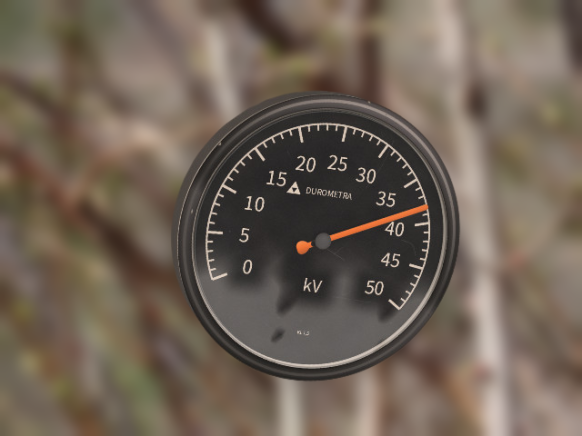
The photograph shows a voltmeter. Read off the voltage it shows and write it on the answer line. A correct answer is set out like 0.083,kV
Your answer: 38,kV
